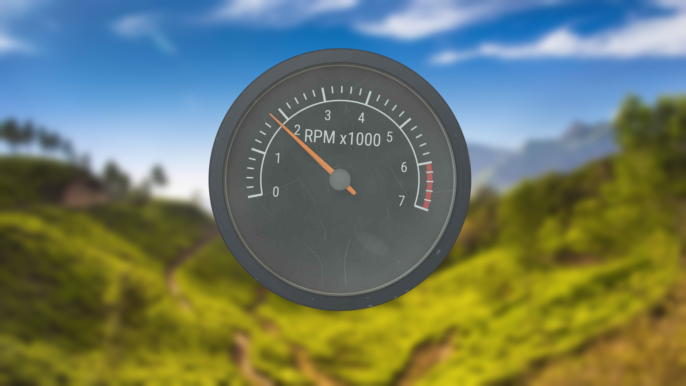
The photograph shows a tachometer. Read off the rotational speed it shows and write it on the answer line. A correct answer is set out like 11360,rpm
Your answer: 1800,rpm
